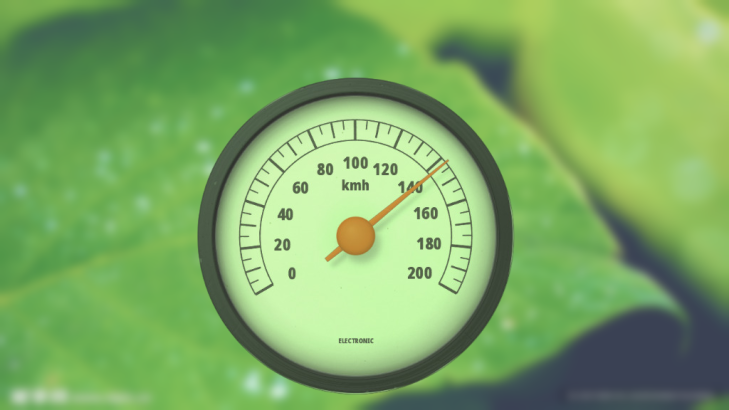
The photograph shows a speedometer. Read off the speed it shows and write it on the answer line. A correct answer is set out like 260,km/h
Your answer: 142.5,km/h
